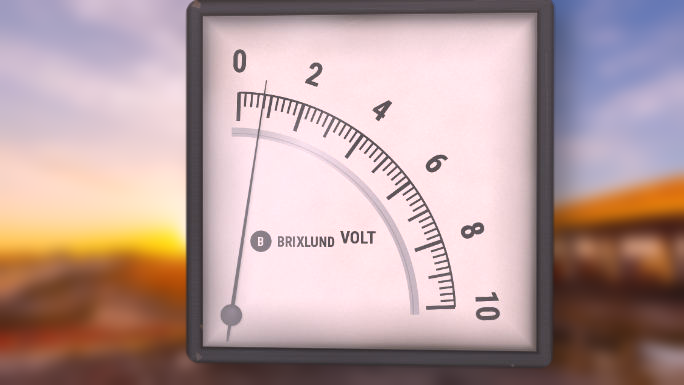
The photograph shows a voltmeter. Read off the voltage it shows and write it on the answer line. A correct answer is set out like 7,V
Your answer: 0.8,V
